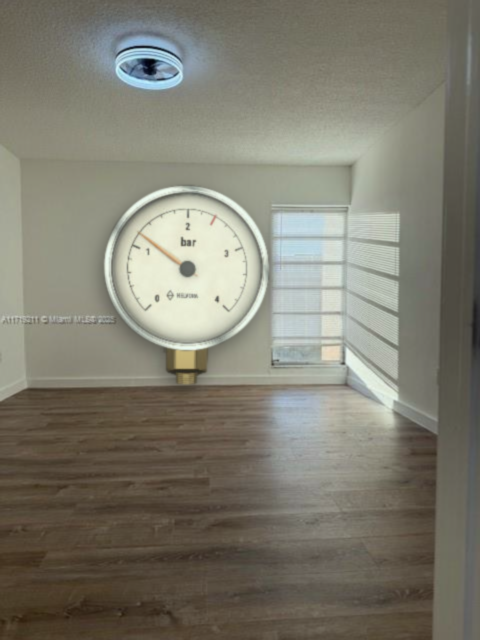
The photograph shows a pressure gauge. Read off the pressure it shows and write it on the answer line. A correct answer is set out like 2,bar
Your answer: 1.2,bar
